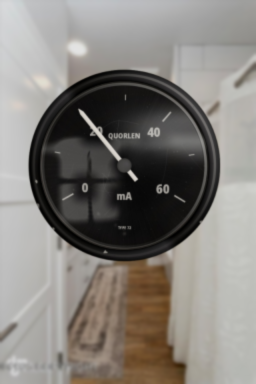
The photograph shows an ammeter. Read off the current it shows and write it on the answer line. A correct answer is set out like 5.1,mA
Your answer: 20,mA
